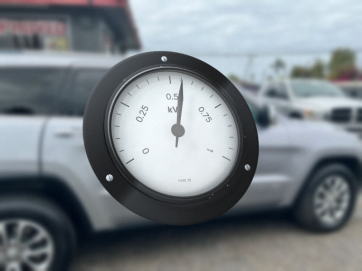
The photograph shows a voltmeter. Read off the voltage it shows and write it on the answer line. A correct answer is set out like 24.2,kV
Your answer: 0.55,kV
